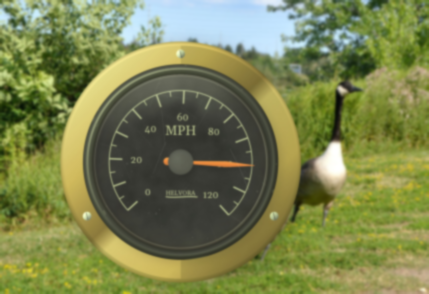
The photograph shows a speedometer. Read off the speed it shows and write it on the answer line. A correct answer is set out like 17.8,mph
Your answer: 100,mph
